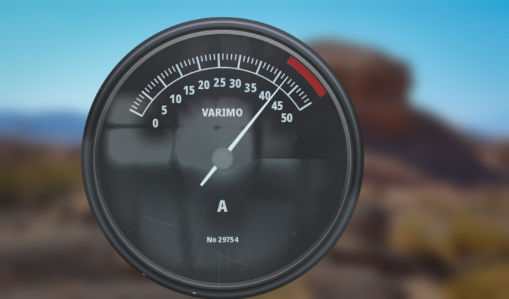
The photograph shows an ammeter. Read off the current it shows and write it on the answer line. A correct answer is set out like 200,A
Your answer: 42,A
